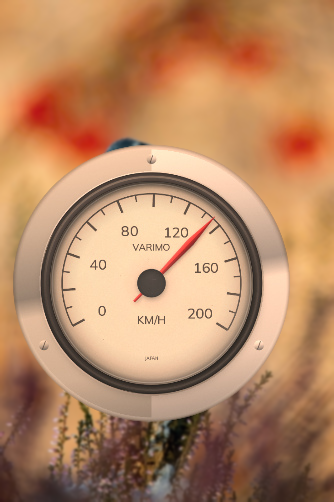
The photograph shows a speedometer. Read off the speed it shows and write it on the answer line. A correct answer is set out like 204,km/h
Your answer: 135,km/h
